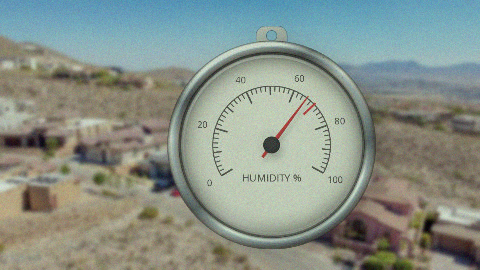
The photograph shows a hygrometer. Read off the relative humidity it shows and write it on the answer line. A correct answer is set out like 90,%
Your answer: 66,%
